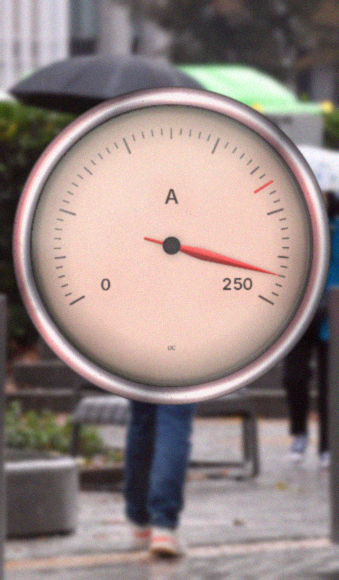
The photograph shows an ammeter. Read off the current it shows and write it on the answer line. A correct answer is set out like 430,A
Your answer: 235,A
